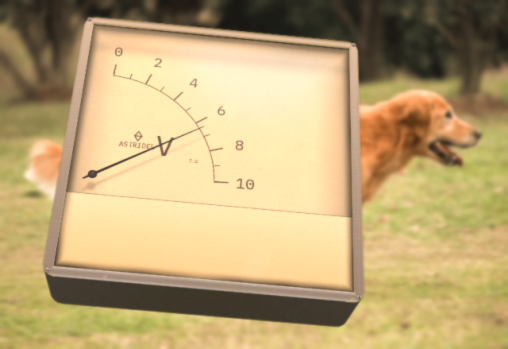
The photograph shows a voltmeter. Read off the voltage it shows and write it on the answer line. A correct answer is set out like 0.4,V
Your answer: 6.5,V
